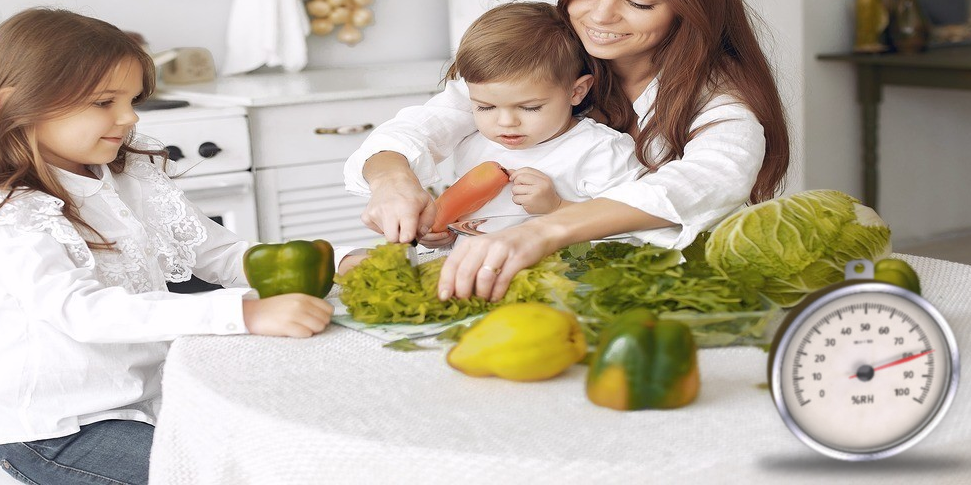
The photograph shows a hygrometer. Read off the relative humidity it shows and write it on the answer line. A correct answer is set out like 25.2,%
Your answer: 80,%
